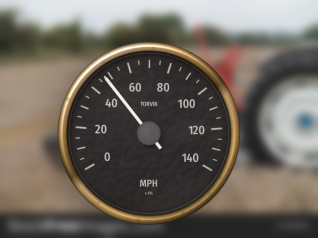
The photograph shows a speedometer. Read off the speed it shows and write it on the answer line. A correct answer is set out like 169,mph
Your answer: 47.5,mph
